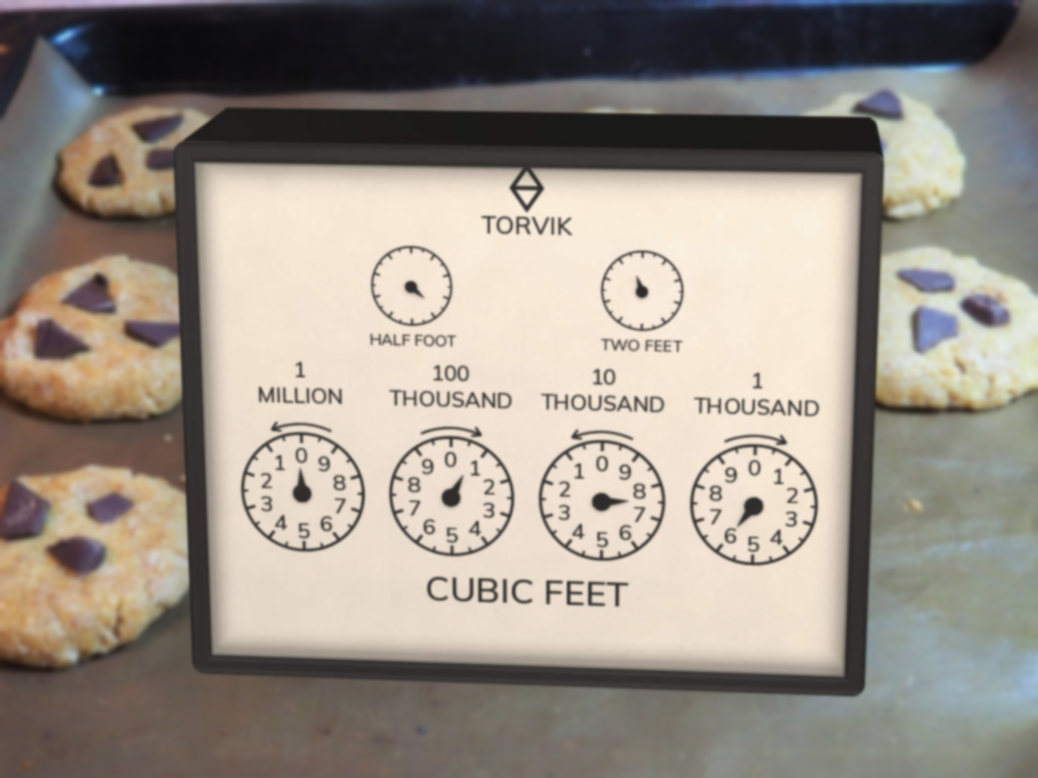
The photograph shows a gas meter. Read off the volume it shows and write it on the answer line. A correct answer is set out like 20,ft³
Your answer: 7600,ft³
